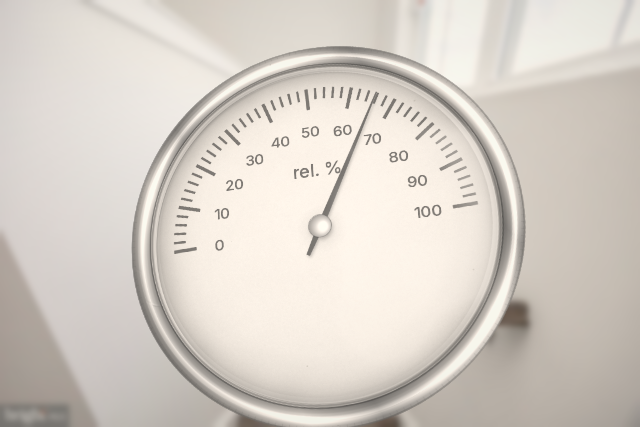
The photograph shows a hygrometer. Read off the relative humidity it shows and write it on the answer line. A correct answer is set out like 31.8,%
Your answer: 66,%
